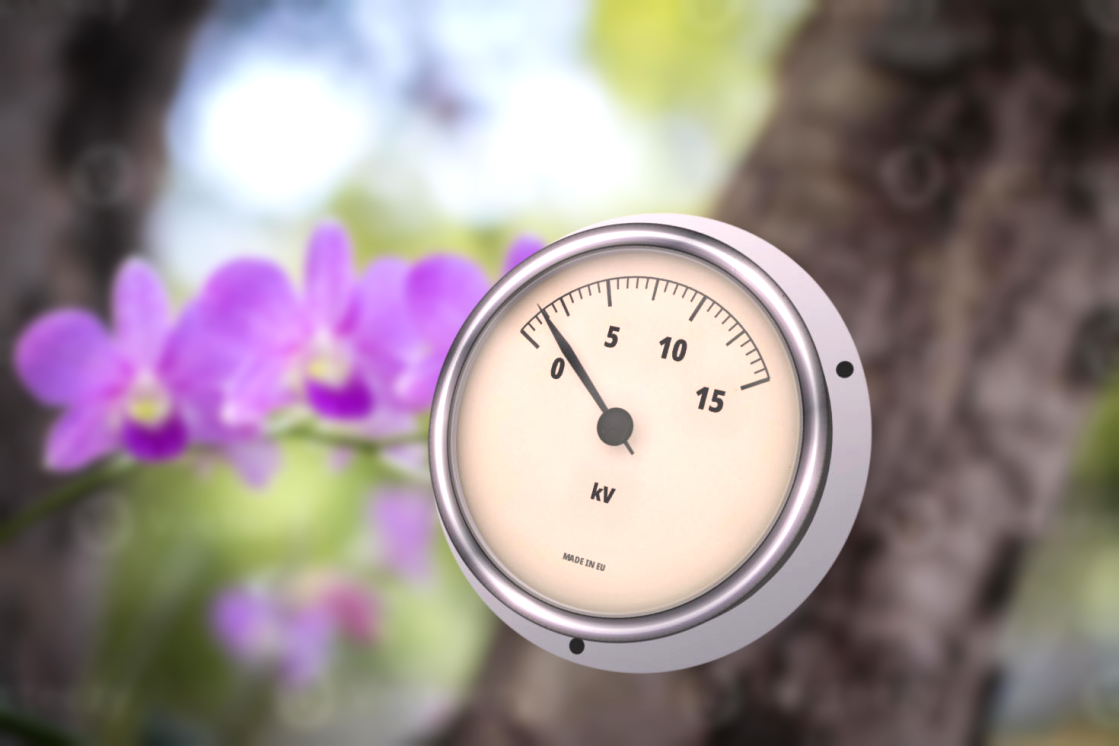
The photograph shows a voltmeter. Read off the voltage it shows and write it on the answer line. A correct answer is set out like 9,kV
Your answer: 1.5,kV
